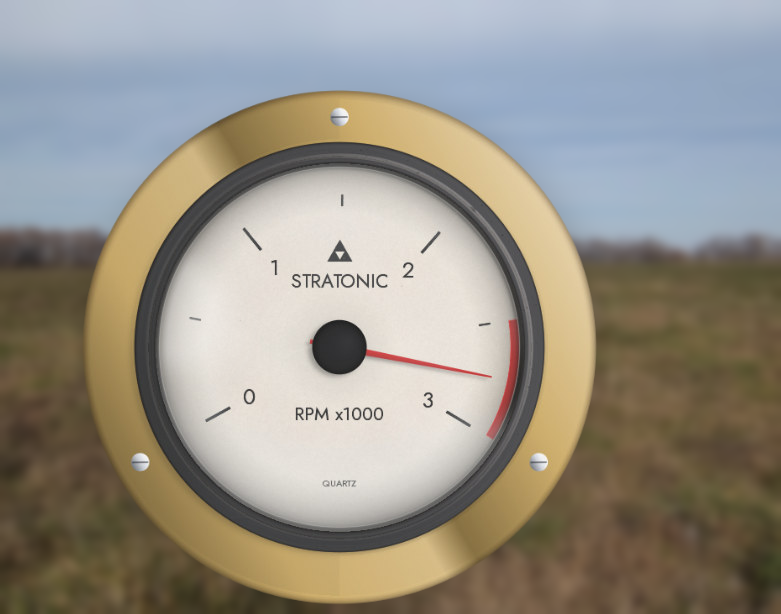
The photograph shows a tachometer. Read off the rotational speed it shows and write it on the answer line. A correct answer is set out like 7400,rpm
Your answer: 2750,rpm
